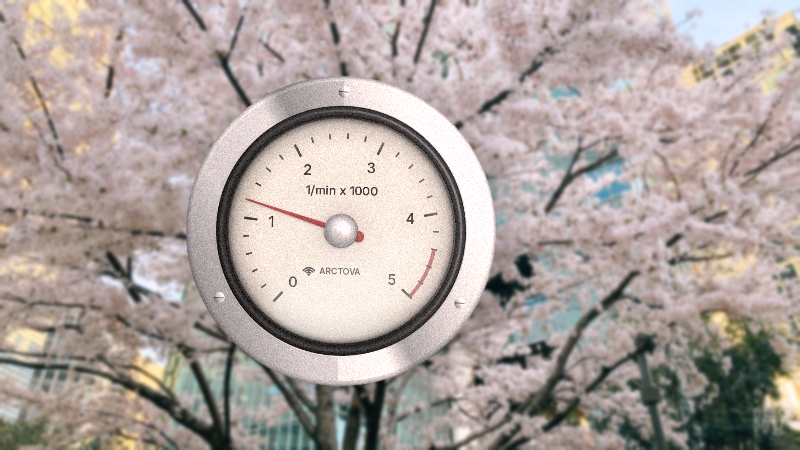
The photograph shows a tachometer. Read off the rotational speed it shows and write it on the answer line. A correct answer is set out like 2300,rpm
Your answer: 1200,rpm
